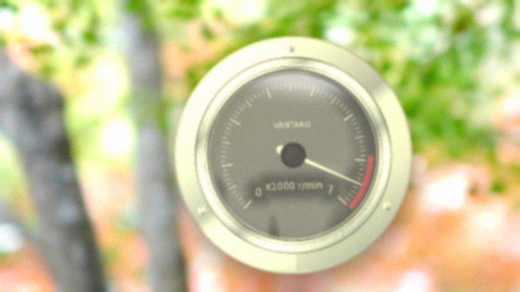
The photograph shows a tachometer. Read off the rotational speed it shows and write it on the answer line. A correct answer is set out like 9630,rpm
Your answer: 6500,rpm
